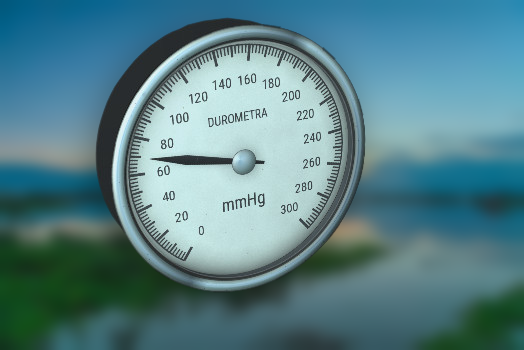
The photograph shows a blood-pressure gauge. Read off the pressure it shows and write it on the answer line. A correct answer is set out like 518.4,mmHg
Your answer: 70,mmHg
